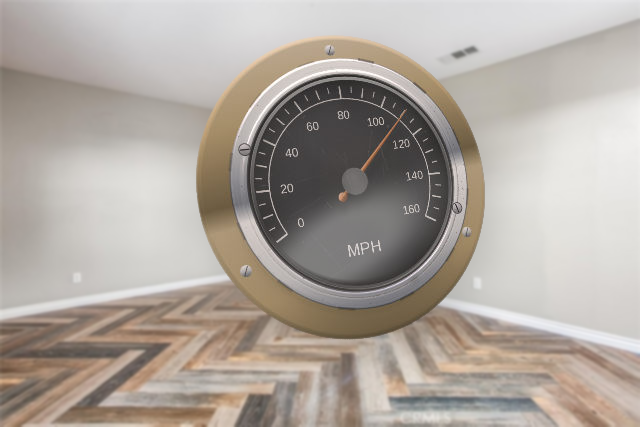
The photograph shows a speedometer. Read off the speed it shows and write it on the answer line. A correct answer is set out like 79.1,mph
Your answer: 110,mph
